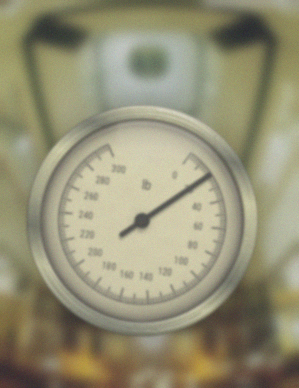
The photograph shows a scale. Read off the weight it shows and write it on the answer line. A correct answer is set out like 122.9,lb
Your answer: 20,lb
